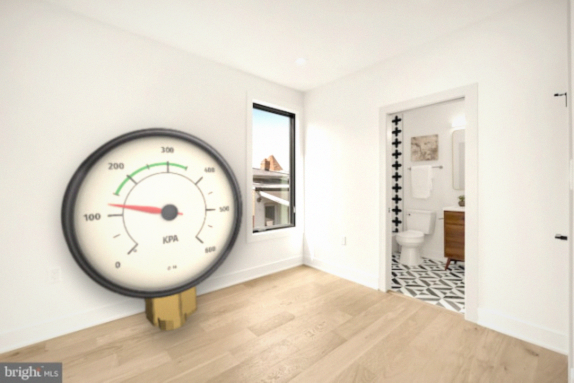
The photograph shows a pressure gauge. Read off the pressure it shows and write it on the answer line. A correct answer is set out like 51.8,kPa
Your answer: 125,kPa
